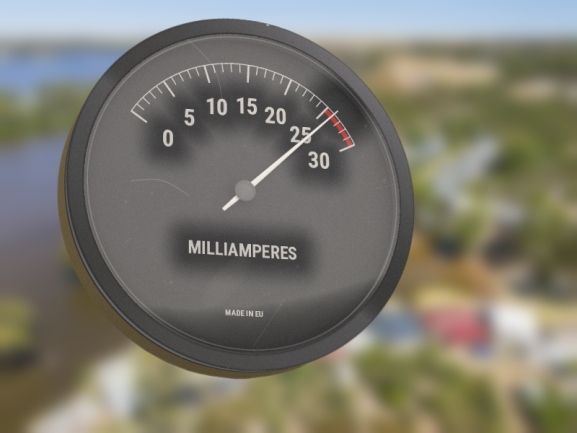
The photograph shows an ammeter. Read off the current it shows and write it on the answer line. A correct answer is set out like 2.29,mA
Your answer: 26,mA
